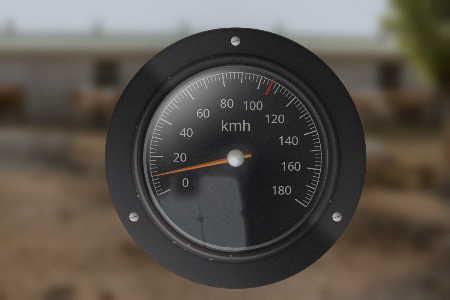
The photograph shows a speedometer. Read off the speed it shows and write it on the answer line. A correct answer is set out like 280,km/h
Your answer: 10,km/h
